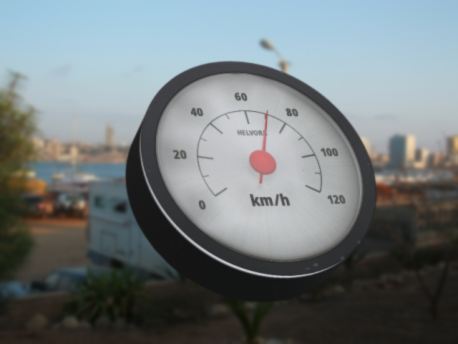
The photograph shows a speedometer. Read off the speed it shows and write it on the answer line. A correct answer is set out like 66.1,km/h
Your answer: 70,km/h
